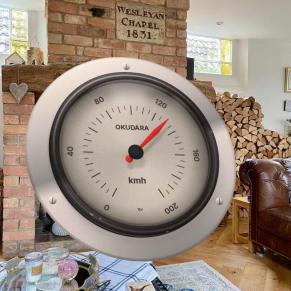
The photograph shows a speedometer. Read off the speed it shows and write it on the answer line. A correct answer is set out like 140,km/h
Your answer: 130,km/h
